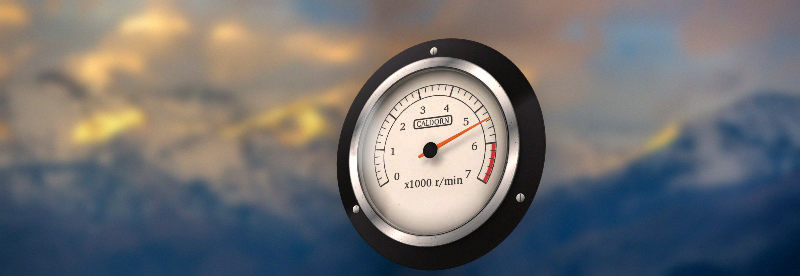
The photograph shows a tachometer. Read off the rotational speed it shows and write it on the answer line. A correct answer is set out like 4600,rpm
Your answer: 5400,rpm
